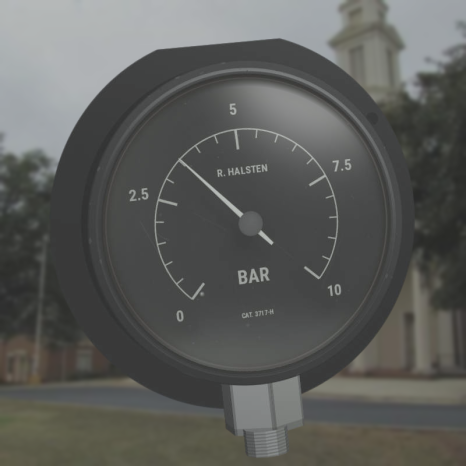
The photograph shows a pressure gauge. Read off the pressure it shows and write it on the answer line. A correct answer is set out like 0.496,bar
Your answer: 3.5,bar
